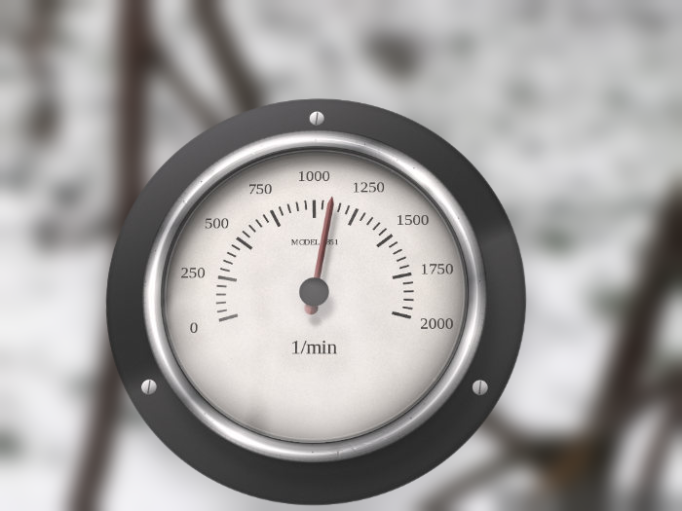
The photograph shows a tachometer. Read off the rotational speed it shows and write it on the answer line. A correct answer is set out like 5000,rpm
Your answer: 1100,rpm
